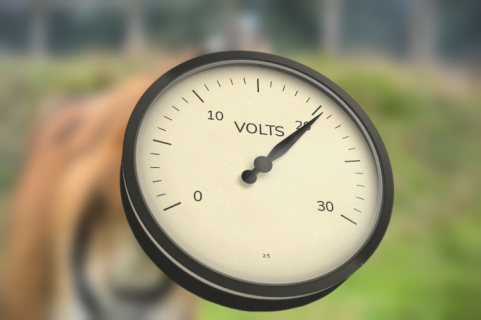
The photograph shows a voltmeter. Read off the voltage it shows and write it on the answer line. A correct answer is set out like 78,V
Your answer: 20.5,V
